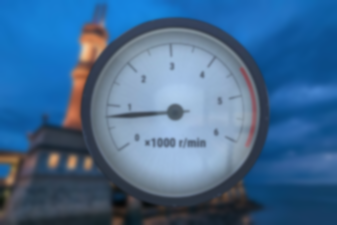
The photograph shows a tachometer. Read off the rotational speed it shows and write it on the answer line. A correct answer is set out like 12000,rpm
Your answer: 750,rpm
